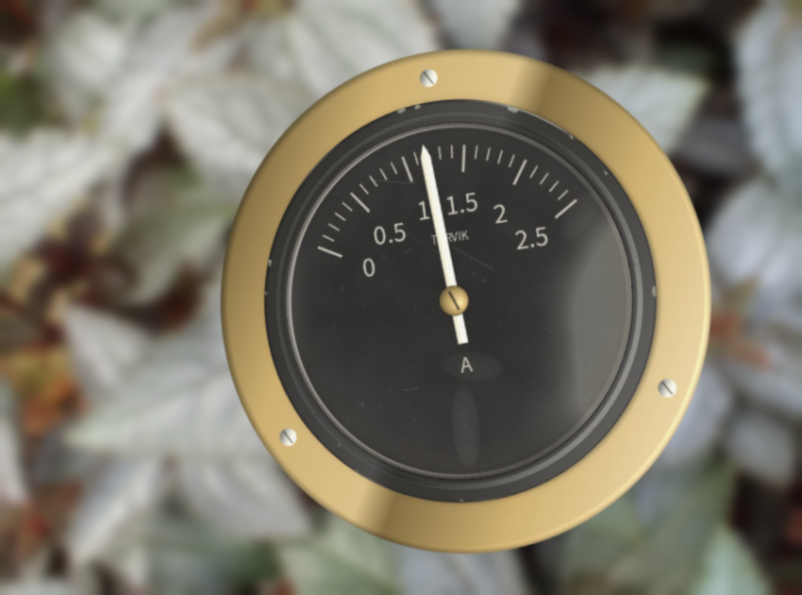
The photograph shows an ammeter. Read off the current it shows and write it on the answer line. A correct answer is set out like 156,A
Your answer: 1.2,A
